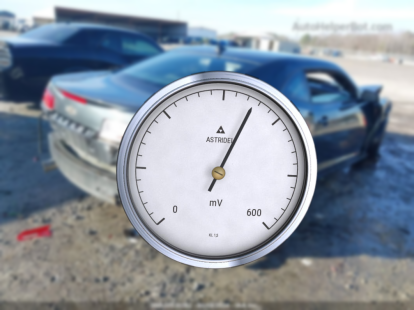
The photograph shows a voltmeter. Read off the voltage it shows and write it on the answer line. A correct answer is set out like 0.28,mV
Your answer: 350,mV
